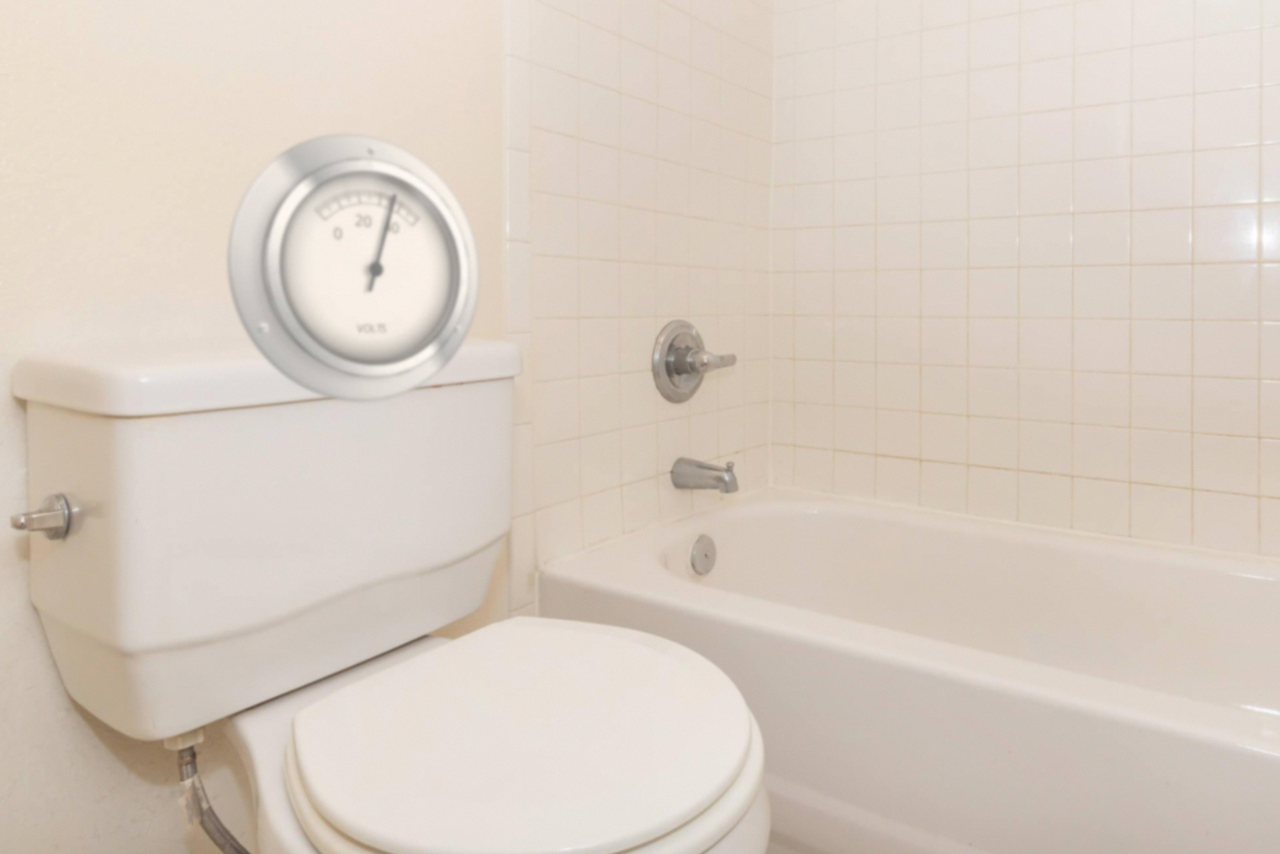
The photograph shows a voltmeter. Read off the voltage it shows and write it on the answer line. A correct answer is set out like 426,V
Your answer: 35,V
